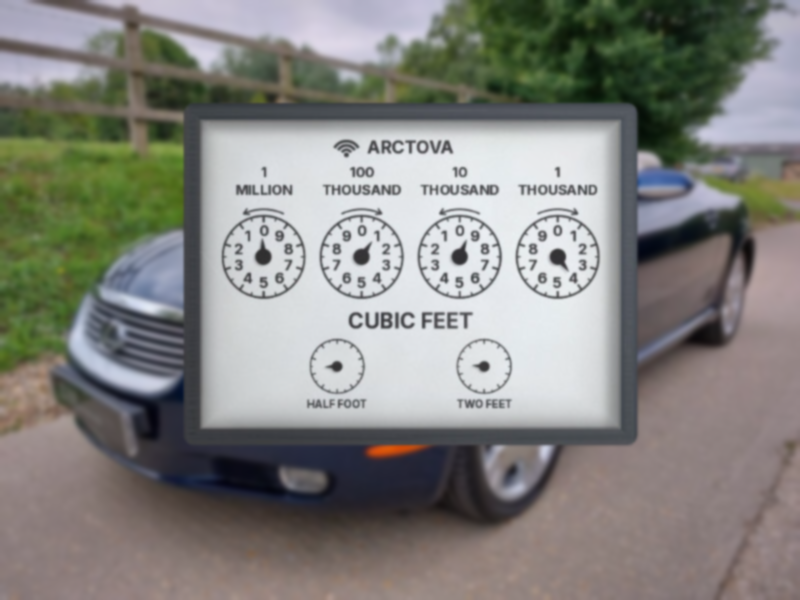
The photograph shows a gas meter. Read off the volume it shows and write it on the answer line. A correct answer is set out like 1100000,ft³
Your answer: 9400,ft³
